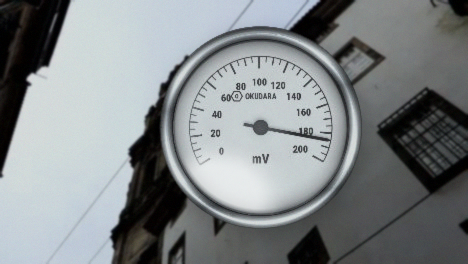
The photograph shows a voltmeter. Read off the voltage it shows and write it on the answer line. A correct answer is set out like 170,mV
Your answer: 185,mV
